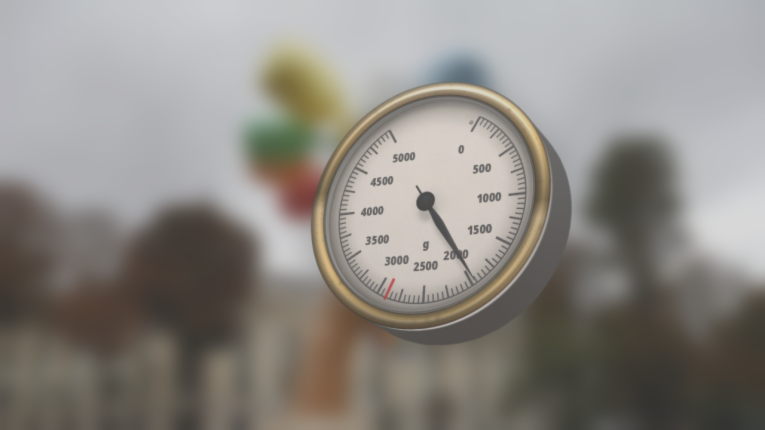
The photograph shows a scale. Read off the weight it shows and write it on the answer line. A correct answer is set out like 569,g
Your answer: 1950,g
